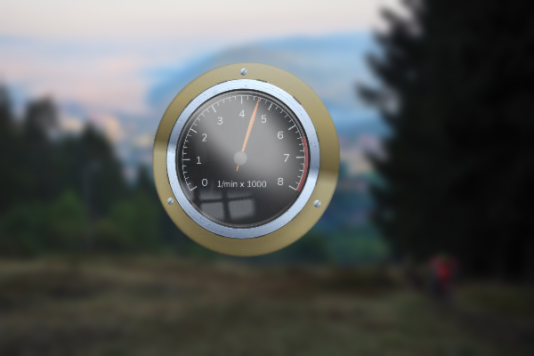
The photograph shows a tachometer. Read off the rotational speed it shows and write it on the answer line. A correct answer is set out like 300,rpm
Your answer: 4600,rpm
